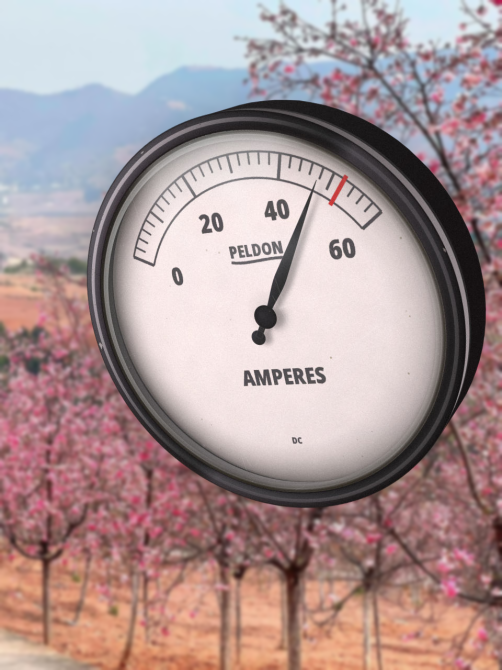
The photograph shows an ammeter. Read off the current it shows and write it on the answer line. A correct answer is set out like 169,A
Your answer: 48,A
